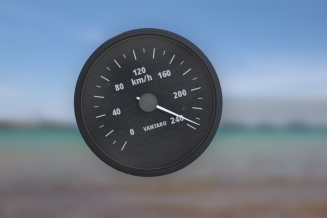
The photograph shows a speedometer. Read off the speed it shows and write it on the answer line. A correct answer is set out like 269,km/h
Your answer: 235,km/h
